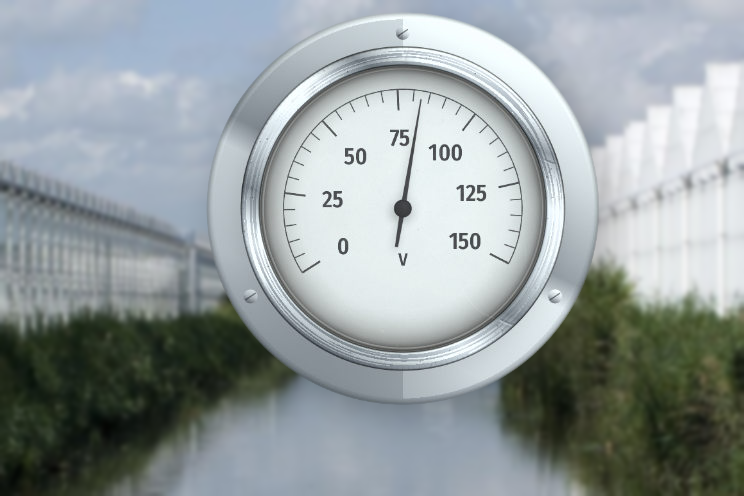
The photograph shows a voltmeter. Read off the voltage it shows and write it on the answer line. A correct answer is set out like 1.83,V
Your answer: 82.5,V
